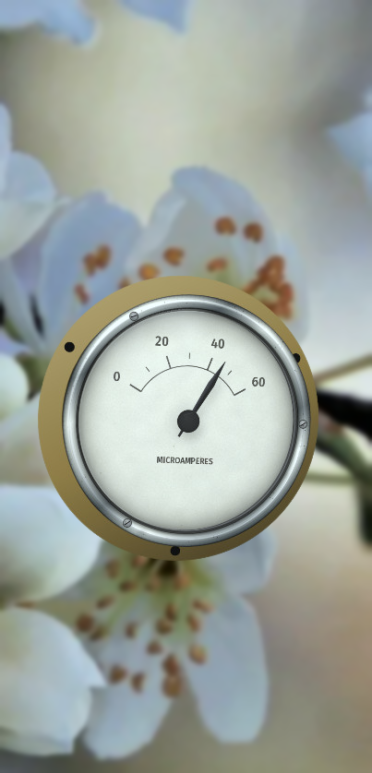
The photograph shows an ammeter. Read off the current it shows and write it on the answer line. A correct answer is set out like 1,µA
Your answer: 45,µA
